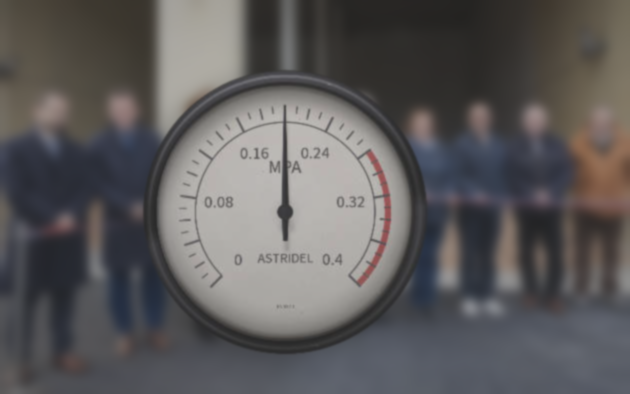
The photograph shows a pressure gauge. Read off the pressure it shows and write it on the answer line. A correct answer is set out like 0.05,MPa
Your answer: 0.2,MPa
